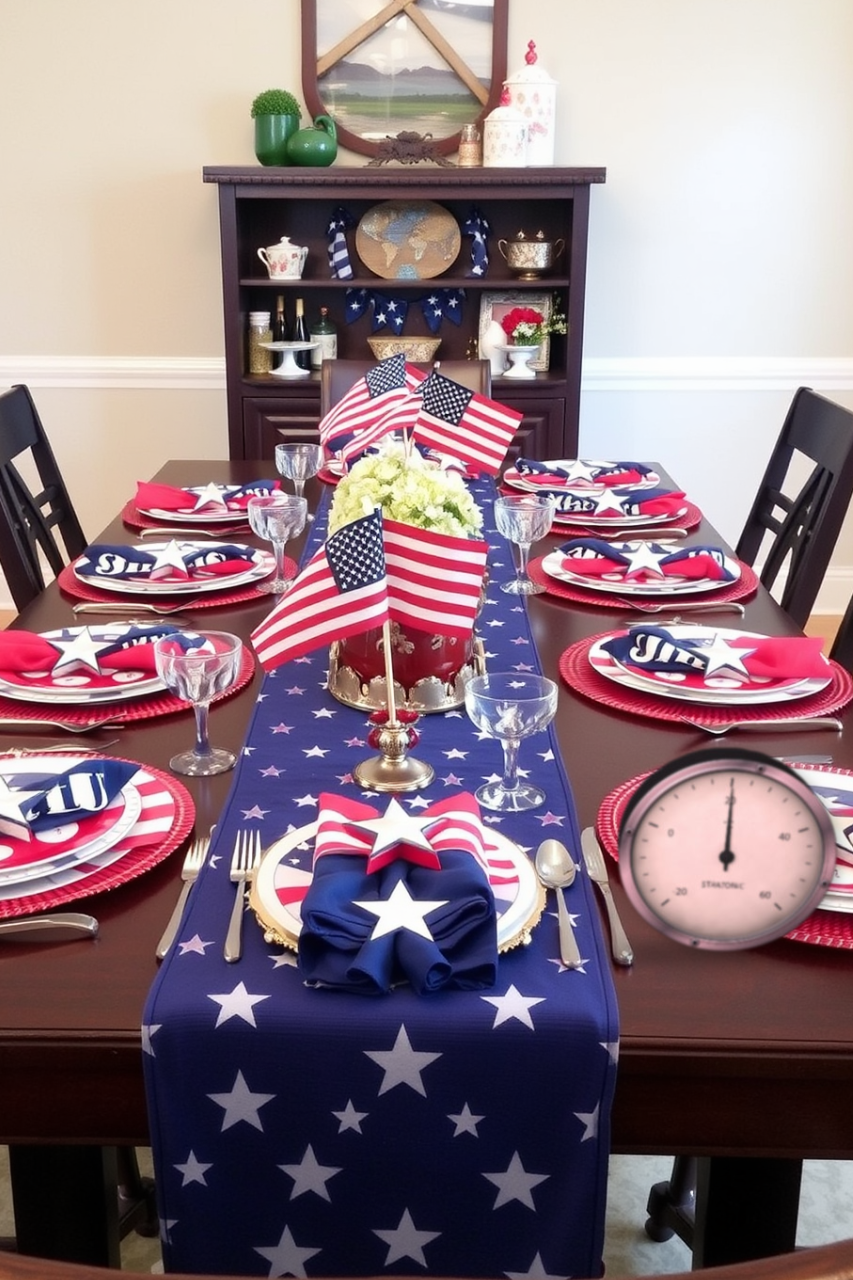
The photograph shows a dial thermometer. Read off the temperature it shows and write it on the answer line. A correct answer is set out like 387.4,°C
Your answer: 20,°C
